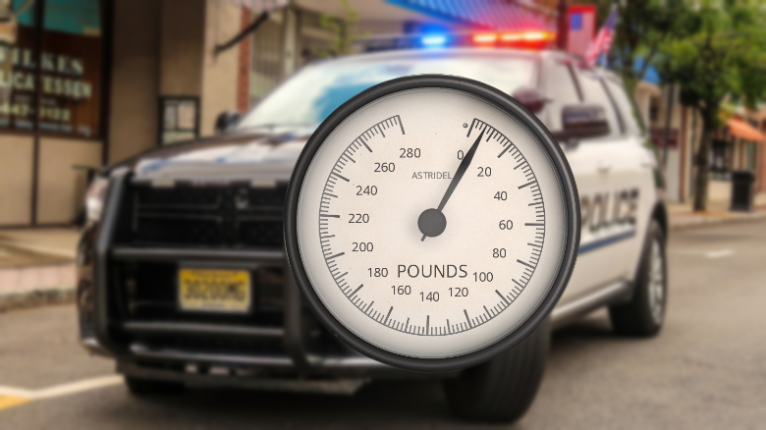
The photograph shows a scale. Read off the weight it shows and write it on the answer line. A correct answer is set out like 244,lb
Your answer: 6,lb
